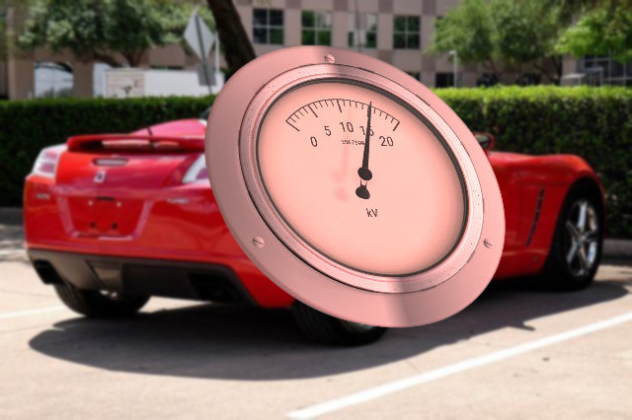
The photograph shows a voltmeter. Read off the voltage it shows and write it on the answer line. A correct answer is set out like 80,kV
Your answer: 15,kV
